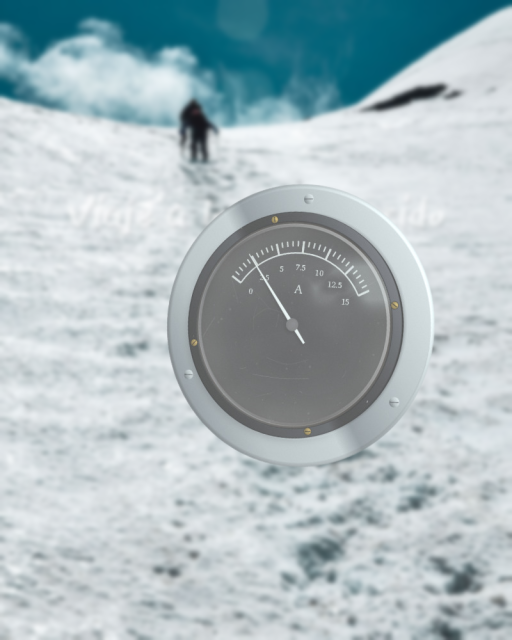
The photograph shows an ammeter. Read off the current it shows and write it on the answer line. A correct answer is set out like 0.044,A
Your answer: 2.5,A
